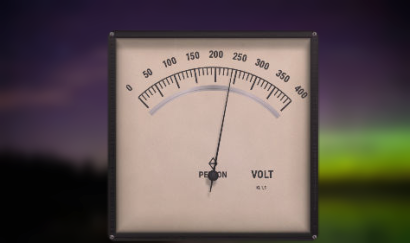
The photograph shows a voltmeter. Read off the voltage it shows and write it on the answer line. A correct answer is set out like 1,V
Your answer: 240,V
